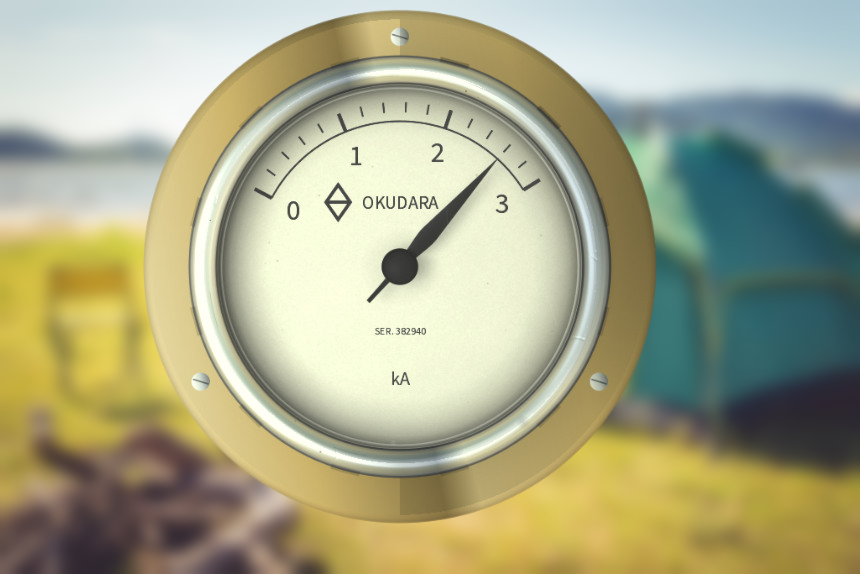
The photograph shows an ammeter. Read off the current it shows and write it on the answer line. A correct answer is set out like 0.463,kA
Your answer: 2.6,kA
